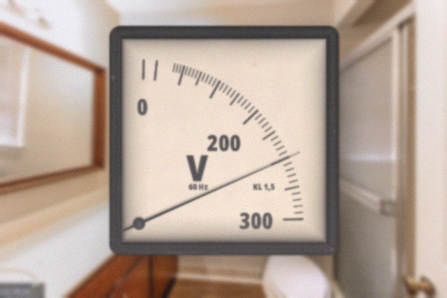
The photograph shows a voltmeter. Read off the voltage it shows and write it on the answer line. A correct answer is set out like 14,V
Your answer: 250,V
